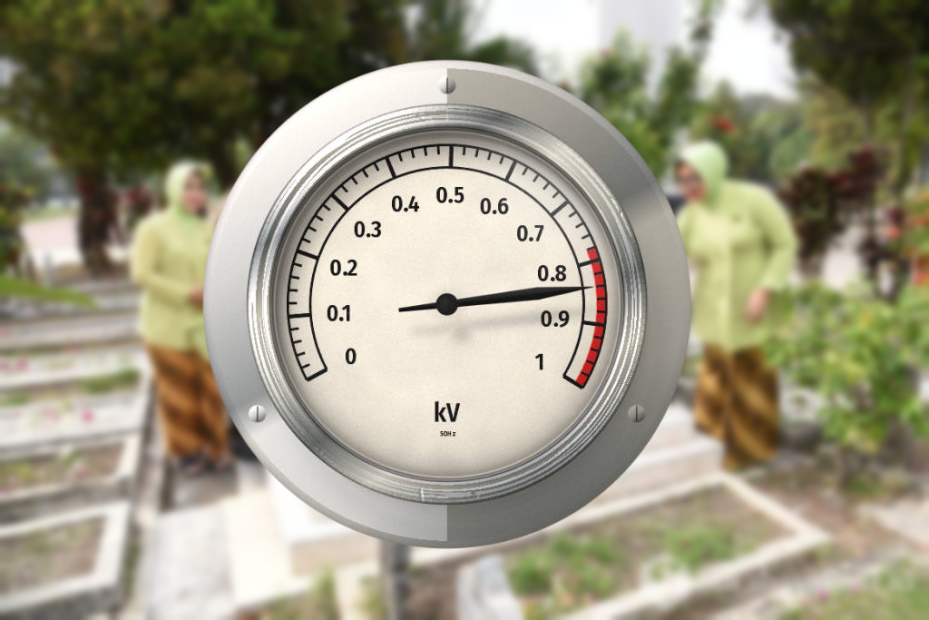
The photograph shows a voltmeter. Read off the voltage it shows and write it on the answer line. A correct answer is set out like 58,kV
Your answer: 0.84,kV
